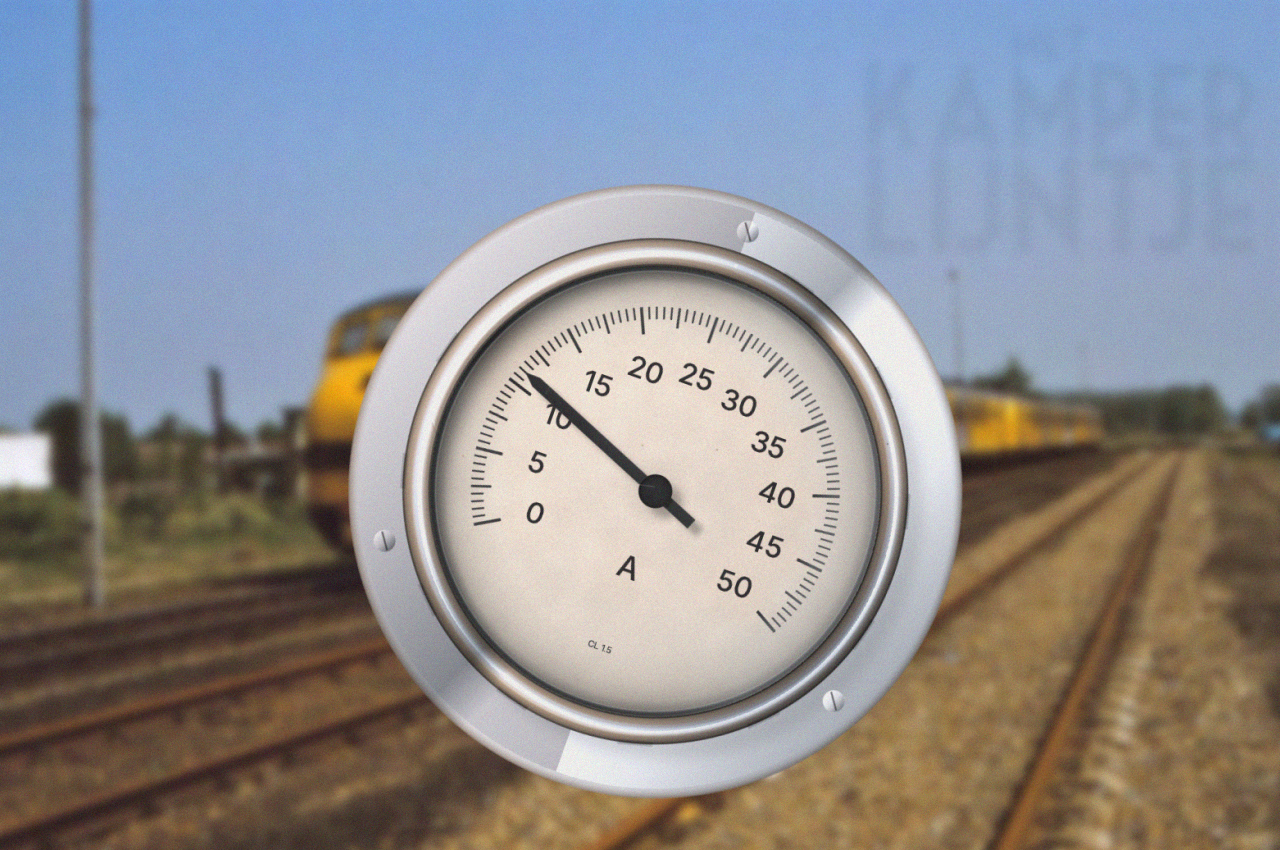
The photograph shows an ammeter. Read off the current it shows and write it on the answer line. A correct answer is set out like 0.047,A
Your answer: 11,A
